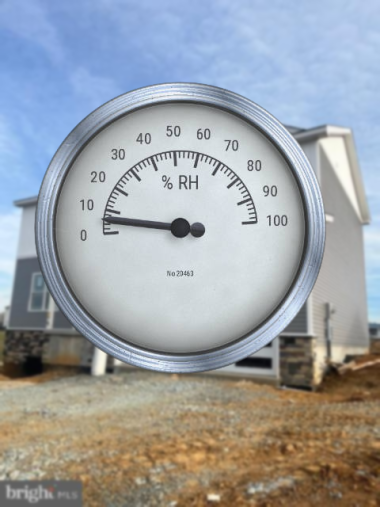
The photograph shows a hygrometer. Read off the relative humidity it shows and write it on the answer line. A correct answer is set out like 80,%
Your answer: 6,%
